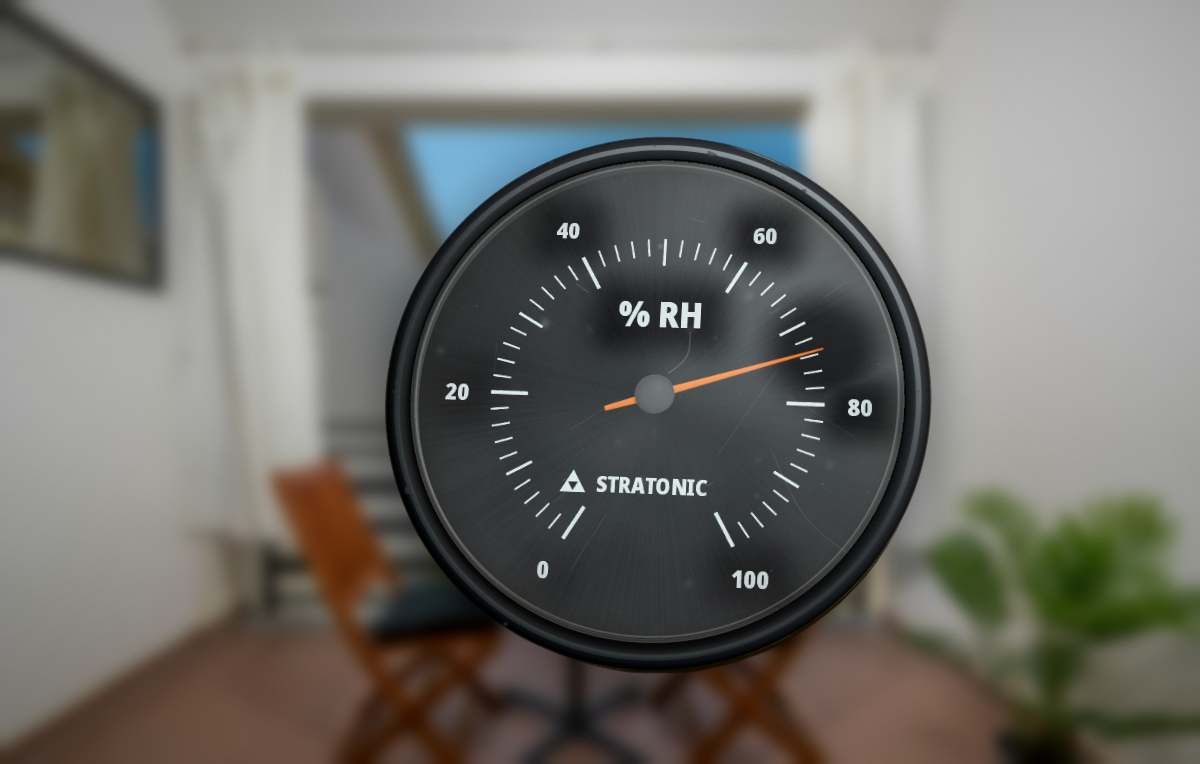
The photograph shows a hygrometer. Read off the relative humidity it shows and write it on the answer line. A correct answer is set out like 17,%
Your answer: 74,%
